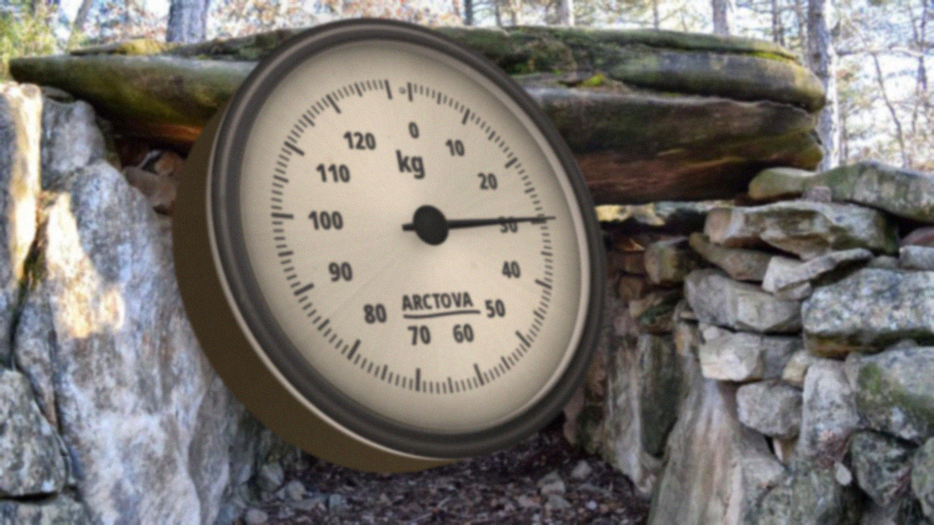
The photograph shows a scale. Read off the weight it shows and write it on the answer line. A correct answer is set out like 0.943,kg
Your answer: 30,kg
